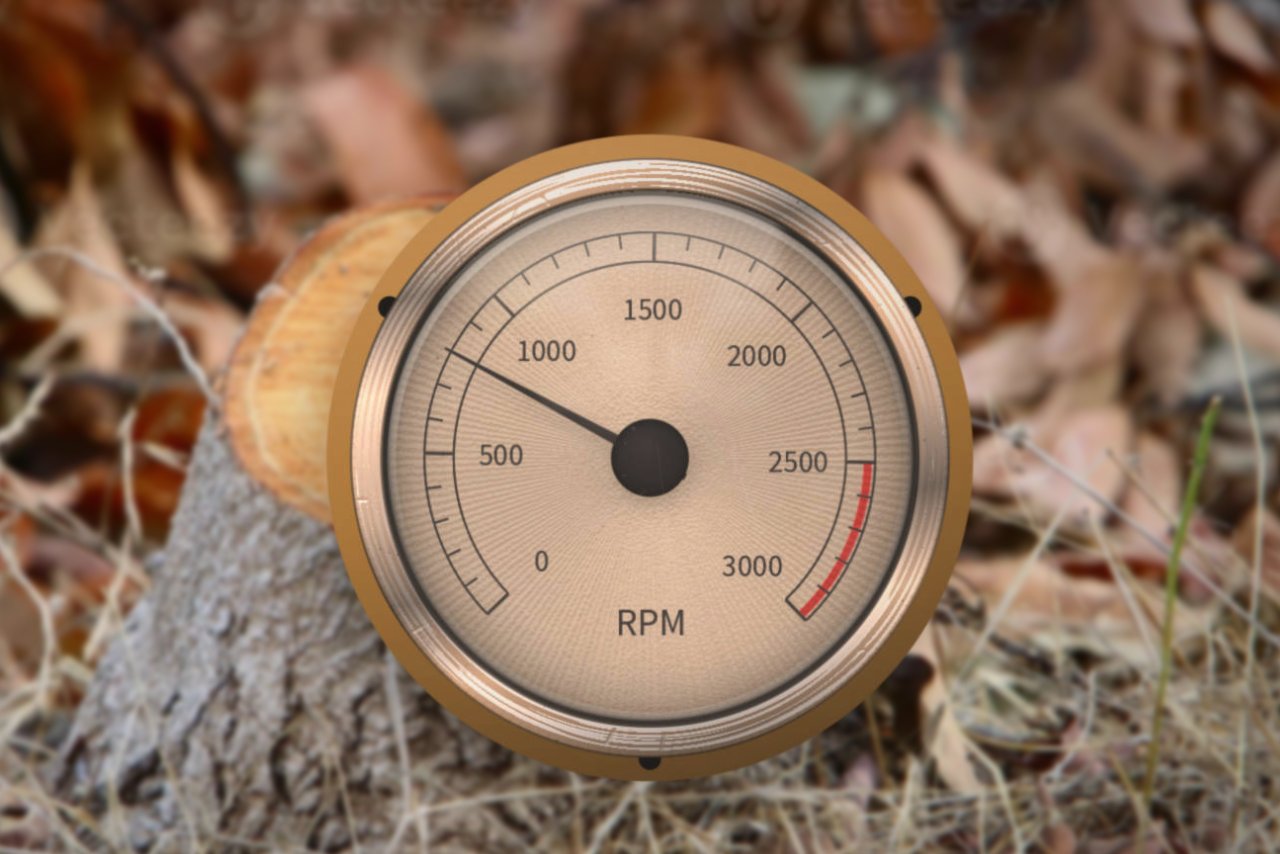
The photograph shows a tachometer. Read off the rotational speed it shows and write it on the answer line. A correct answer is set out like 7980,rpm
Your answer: 800,rpm
